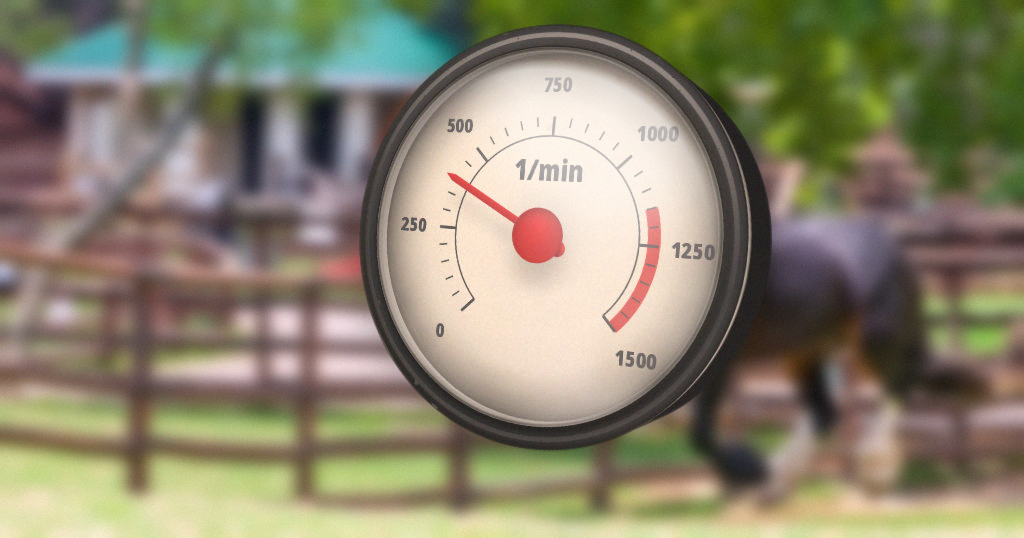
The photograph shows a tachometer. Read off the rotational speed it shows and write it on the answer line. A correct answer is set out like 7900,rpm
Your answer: 400,rpm
